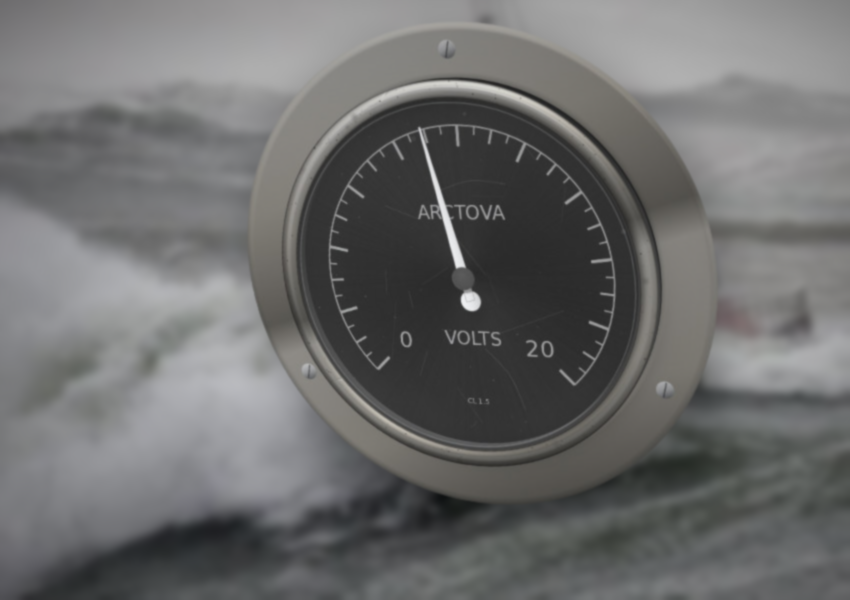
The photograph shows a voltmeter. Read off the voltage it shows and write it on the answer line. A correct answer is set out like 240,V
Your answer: 9,V
